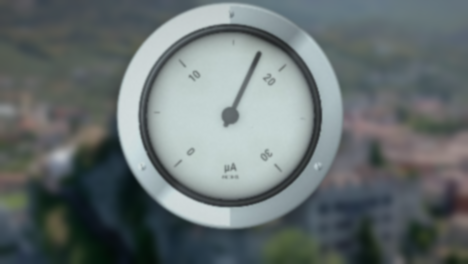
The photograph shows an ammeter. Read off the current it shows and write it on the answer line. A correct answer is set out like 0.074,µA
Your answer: 17.5,µA
